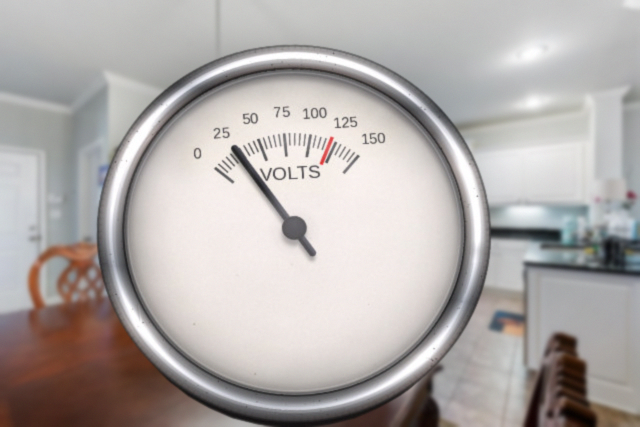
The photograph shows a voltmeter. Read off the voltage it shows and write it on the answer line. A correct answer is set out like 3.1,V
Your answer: 25,V
